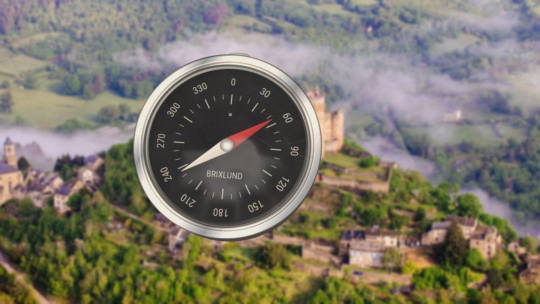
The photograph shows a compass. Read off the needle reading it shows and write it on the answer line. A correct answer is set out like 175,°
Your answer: 55,°
